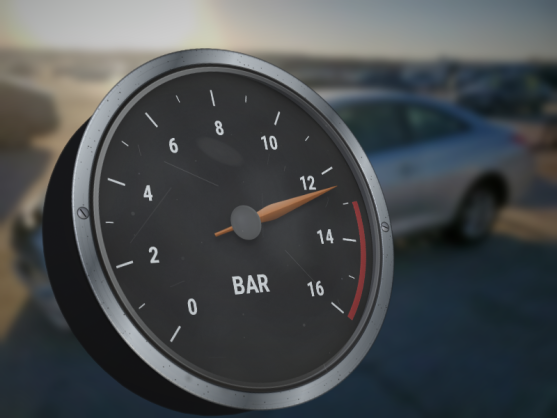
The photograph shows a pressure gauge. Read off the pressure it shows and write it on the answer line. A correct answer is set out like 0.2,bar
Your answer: 12.5,bar
